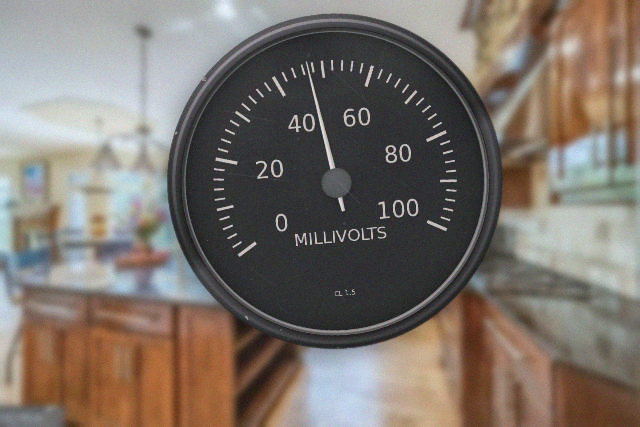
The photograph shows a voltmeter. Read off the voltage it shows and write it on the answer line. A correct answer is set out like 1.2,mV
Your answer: 47,mV
